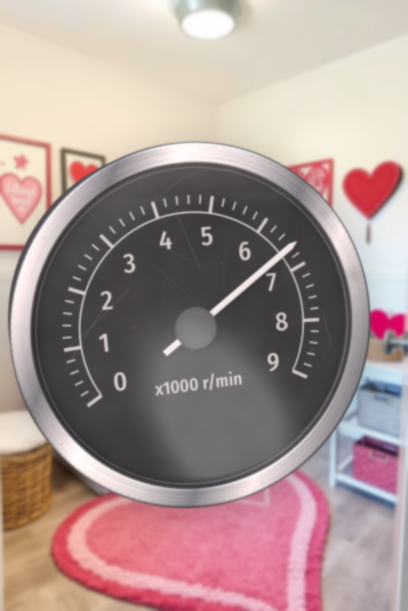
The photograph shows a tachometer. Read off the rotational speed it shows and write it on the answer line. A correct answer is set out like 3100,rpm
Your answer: 6600,rpm
